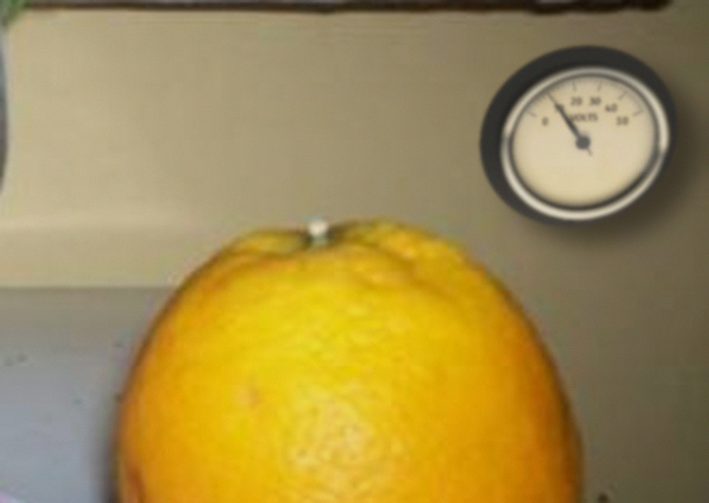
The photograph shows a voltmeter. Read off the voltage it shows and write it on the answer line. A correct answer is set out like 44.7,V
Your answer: 10,V
